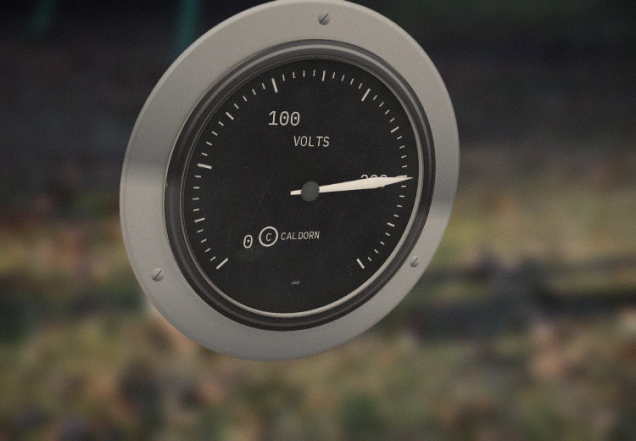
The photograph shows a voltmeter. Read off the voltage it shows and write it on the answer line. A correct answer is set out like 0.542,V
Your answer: 200,V
